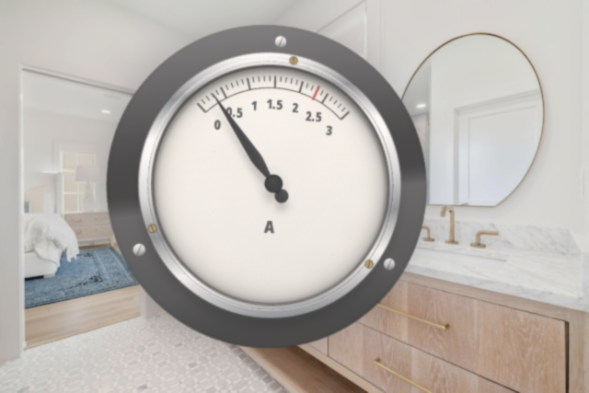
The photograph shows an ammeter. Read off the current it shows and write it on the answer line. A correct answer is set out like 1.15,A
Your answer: 0.3,A
